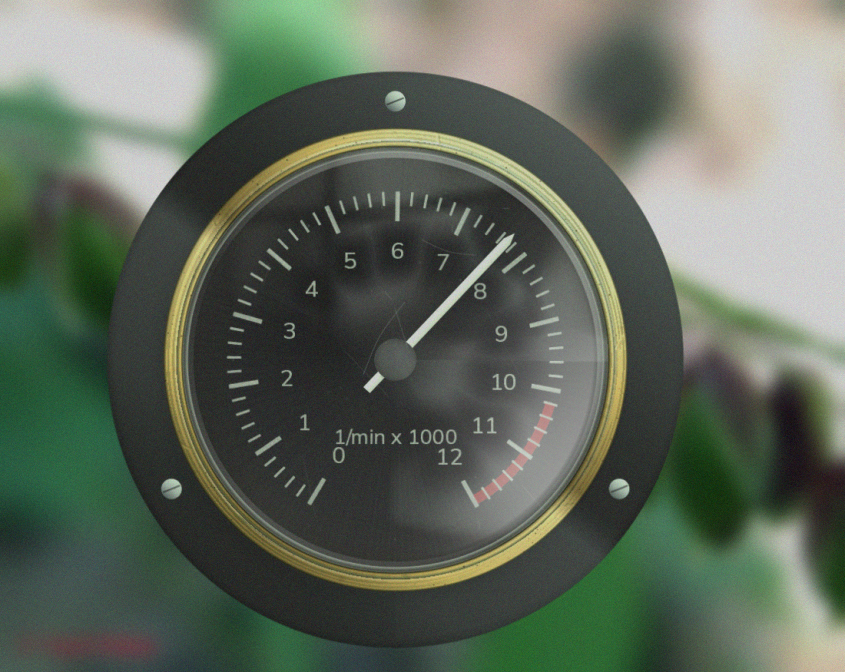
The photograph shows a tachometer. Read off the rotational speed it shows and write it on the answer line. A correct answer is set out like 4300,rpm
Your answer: 7700,rpm
